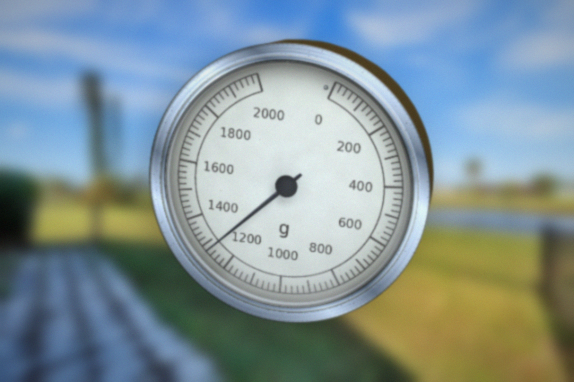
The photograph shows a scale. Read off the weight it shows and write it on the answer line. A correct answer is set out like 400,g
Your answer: 1280,g
